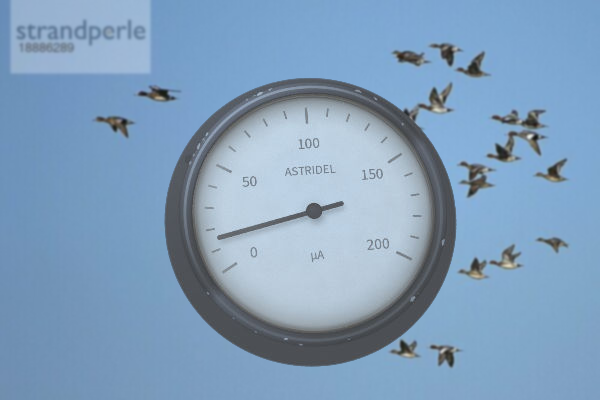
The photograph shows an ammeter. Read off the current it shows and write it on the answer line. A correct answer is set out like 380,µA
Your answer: 15,µA
